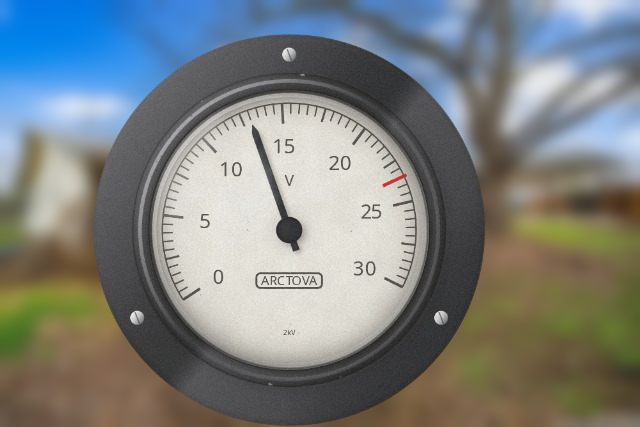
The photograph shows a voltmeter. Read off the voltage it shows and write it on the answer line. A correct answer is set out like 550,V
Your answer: 13,V
